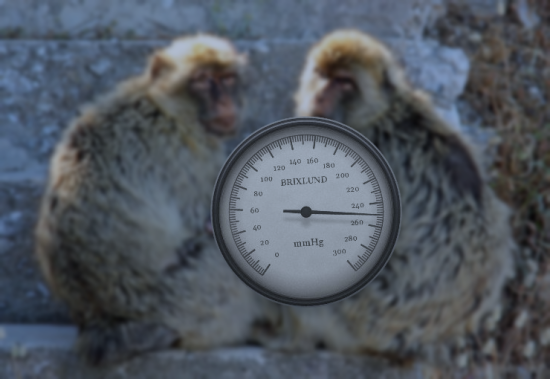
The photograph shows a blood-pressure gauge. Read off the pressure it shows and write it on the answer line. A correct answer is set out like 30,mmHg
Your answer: 250,mmHg
